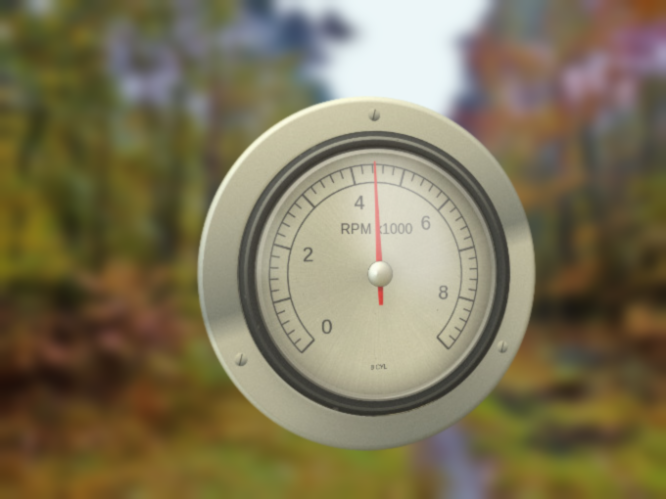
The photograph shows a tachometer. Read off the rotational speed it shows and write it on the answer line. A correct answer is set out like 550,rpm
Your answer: 4400,rpm
